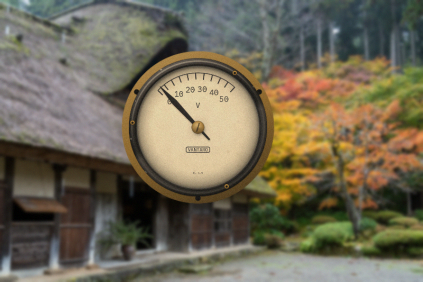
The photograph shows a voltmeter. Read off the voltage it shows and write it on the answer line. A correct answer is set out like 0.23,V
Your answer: 2.5,V
